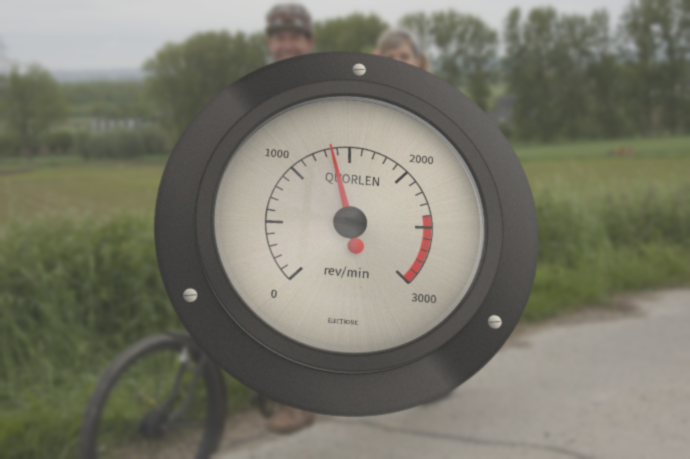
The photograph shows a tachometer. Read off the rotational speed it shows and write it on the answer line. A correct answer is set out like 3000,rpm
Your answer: 1350,rpm
